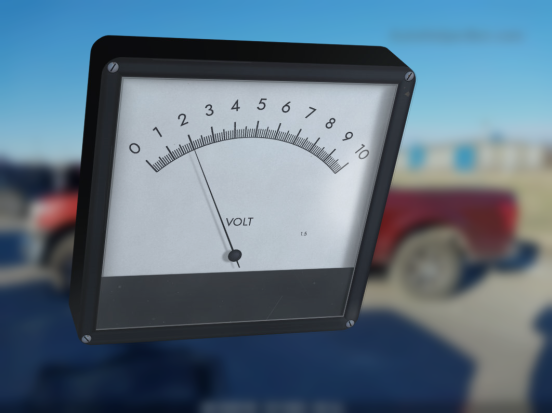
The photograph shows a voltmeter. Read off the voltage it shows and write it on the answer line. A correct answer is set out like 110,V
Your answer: 2,V
